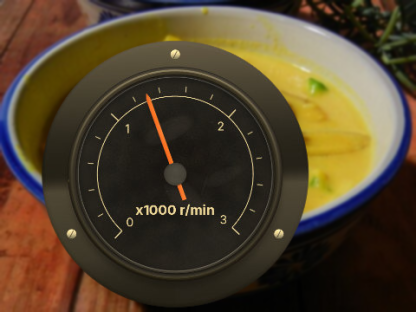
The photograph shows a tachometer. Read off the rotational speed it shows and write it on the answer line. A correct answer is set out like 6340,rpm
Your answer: 1300,rpm
